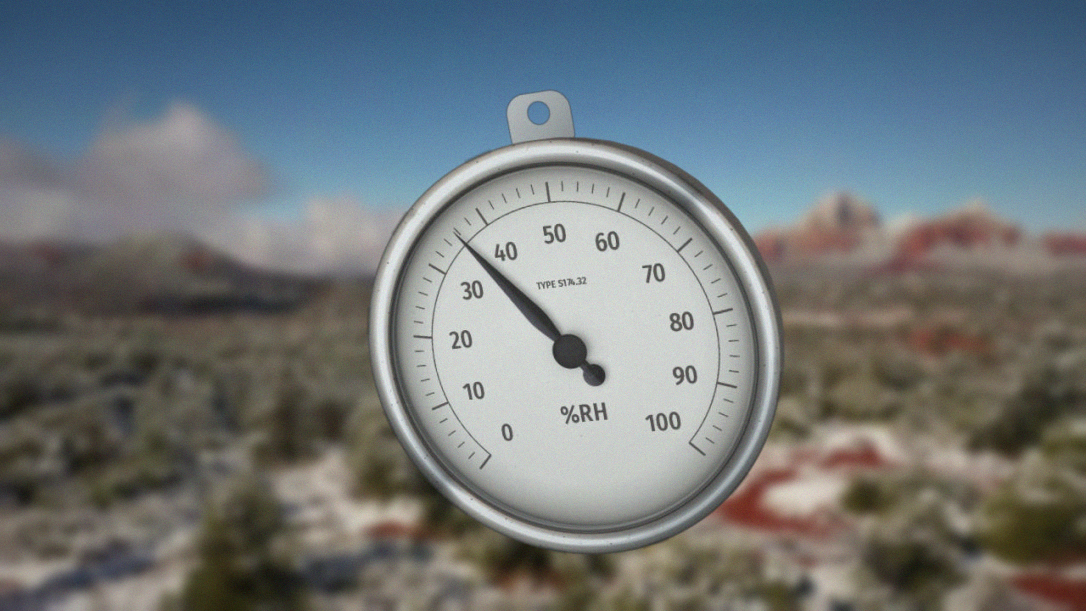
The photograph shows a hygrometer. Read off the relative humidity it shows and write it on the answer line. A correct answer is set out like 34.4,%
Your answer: 36,%
